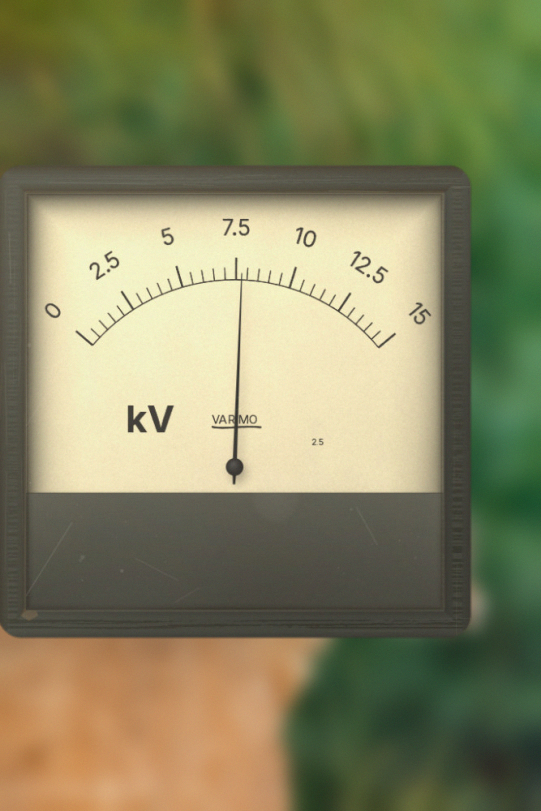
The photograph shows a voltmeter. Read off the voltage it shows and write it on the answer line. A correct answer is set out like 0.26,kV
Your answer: 7.75,kV
